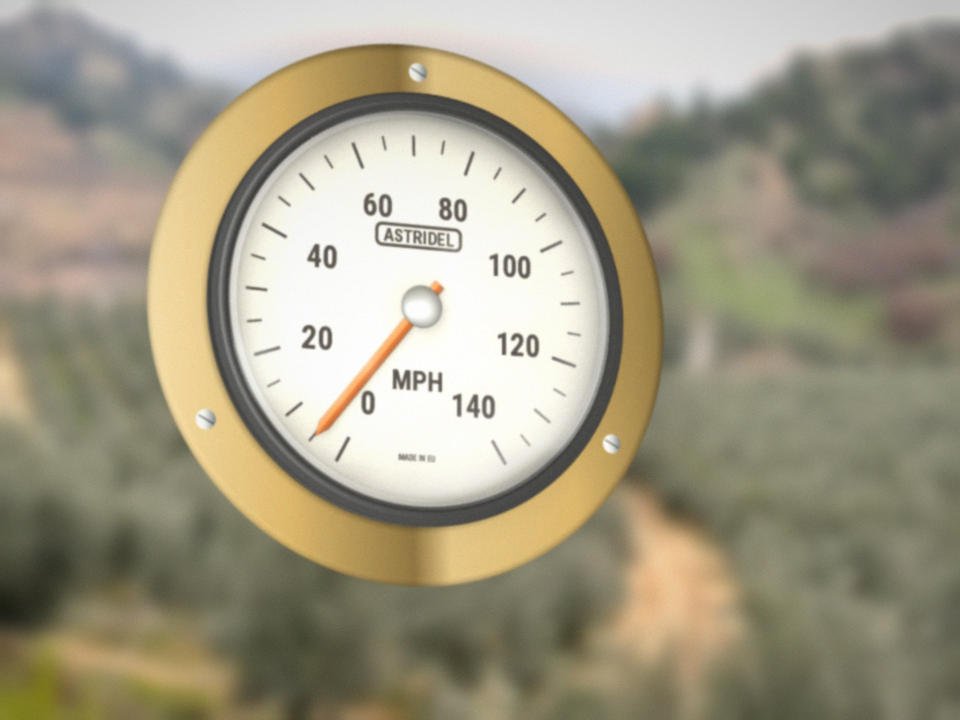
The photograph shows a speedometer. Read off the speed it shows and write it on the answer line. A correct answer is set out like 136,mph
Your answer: 5,mph
